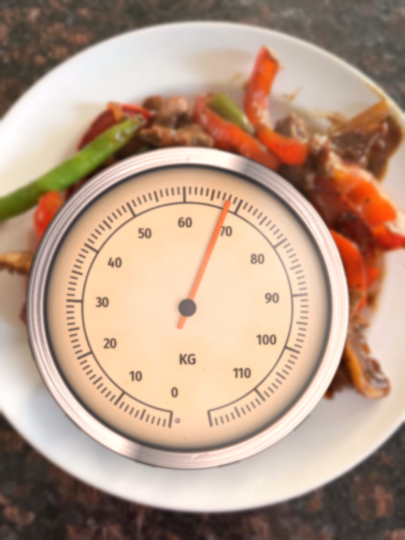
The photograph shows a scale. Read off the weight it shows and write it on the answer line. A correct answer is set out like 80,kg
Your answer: 68,kg
